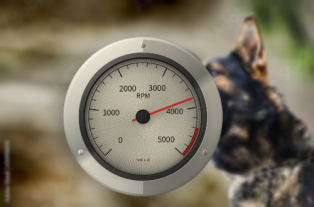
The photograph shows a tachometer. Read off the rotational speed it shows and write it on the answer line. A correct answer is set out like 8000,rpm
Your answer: 3800,rpm
